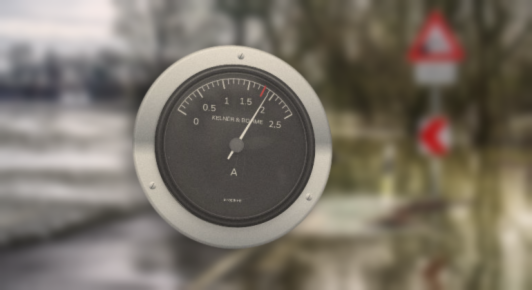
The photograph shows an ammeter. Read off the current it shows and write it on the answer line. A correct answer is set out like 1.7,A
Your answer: 1.9,A
